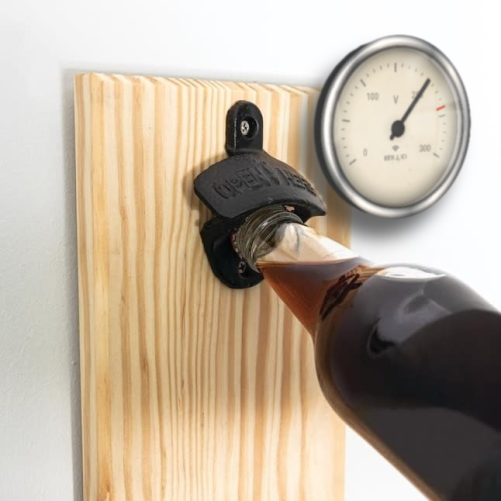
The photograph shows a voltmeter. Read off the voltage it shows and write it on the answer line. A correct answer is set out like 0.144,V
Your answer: 200,V
